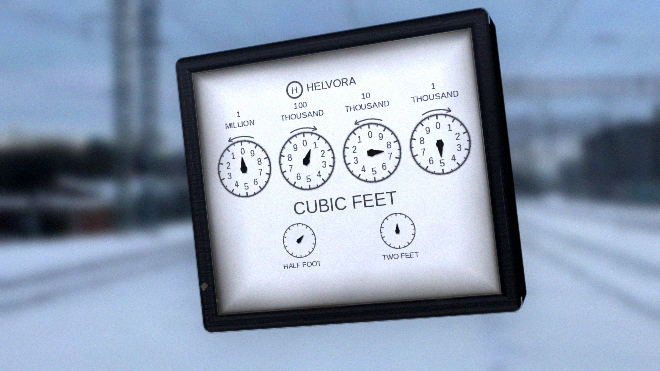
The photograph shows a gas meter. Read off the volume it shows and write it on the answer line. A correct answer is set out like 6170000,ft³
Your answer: 7500,ft³
